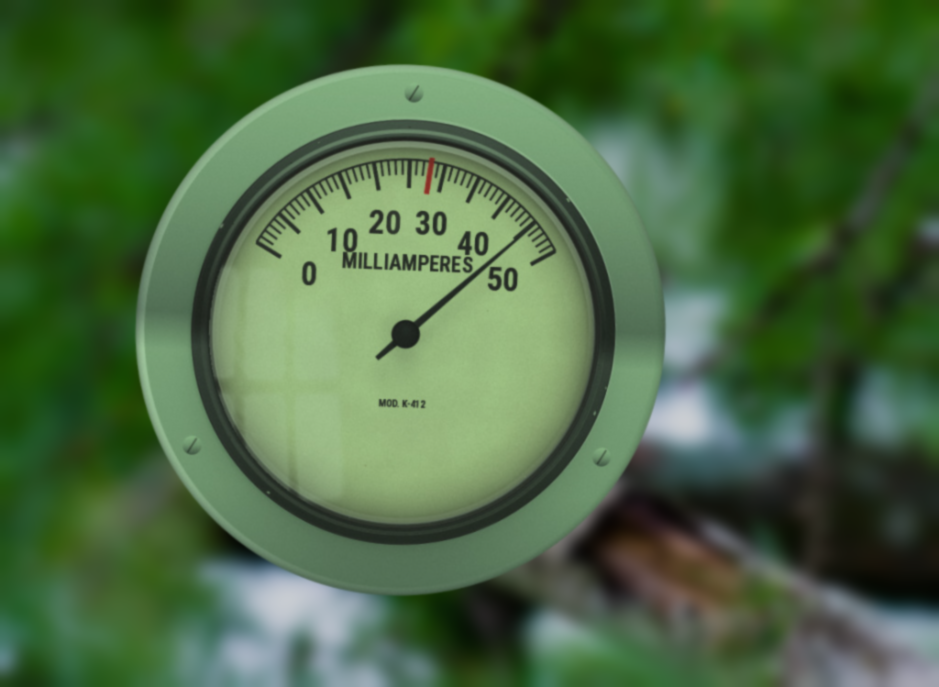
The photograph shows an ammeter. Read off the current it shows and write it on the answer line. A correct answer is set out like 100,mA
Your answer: 45,mA
